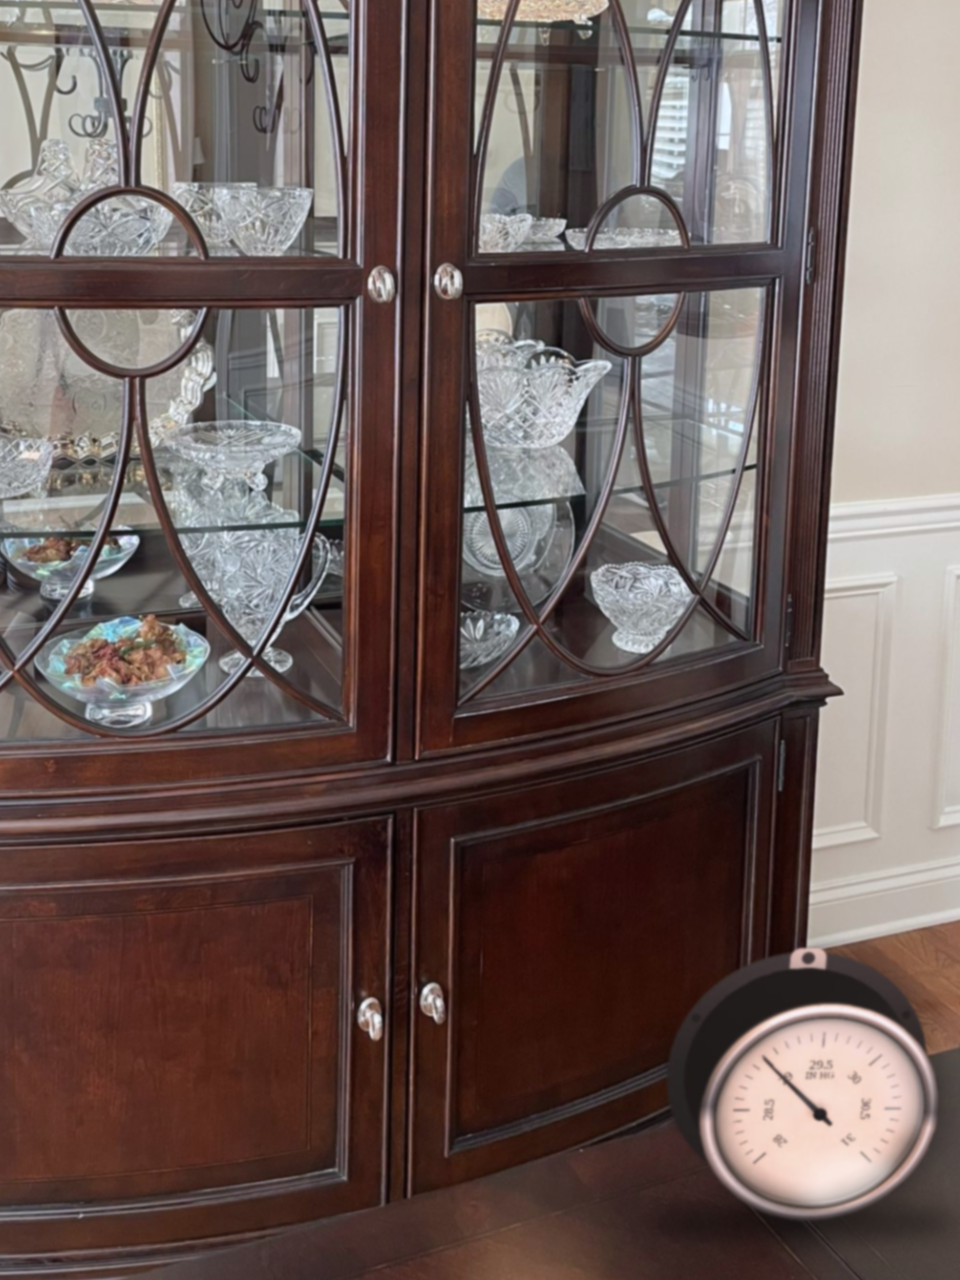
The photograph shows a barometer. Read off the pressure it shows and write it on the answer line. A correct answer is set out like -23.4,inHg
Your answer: 29,inHg
